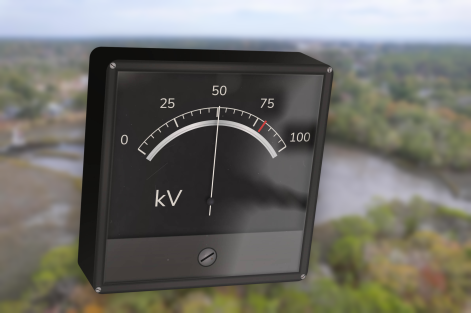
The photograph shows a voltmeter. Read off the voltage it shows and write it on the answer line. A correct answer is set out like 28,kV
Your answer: 50,kV
